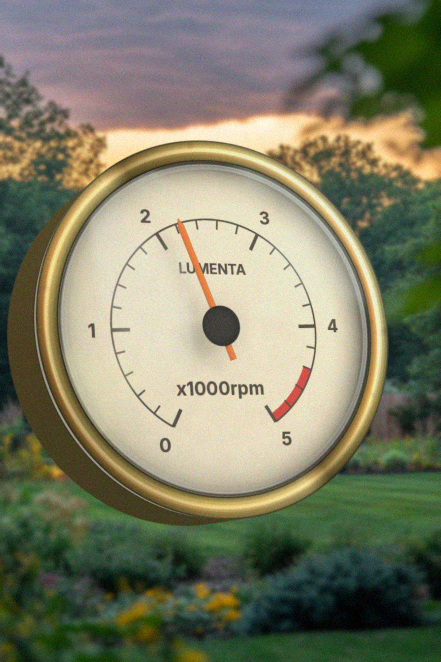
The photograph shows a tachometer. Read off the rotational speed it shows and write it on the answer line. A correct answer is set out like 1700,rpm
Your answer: 2200,rpm
